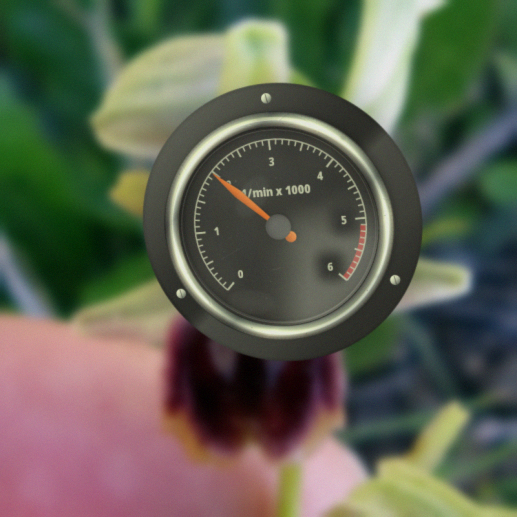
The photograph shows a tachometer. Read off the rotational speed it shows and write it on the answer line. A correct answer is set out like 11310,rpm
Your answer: 2000,rpm
